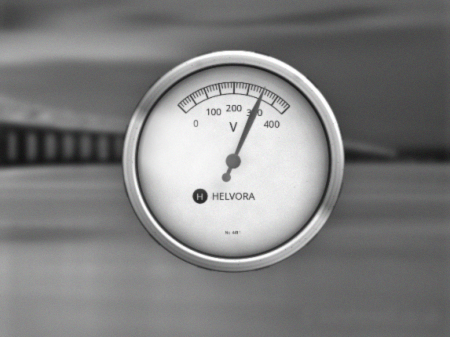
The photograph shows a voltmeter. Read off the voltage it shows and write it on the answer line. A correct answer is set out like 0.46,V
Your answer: 300,V
